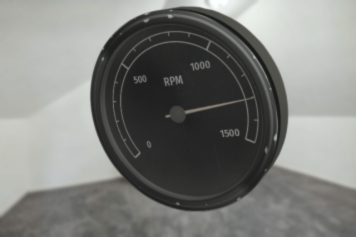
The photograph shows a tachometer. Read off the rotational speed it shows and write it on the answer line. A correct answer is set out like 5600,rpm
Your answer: 1300,rpm
